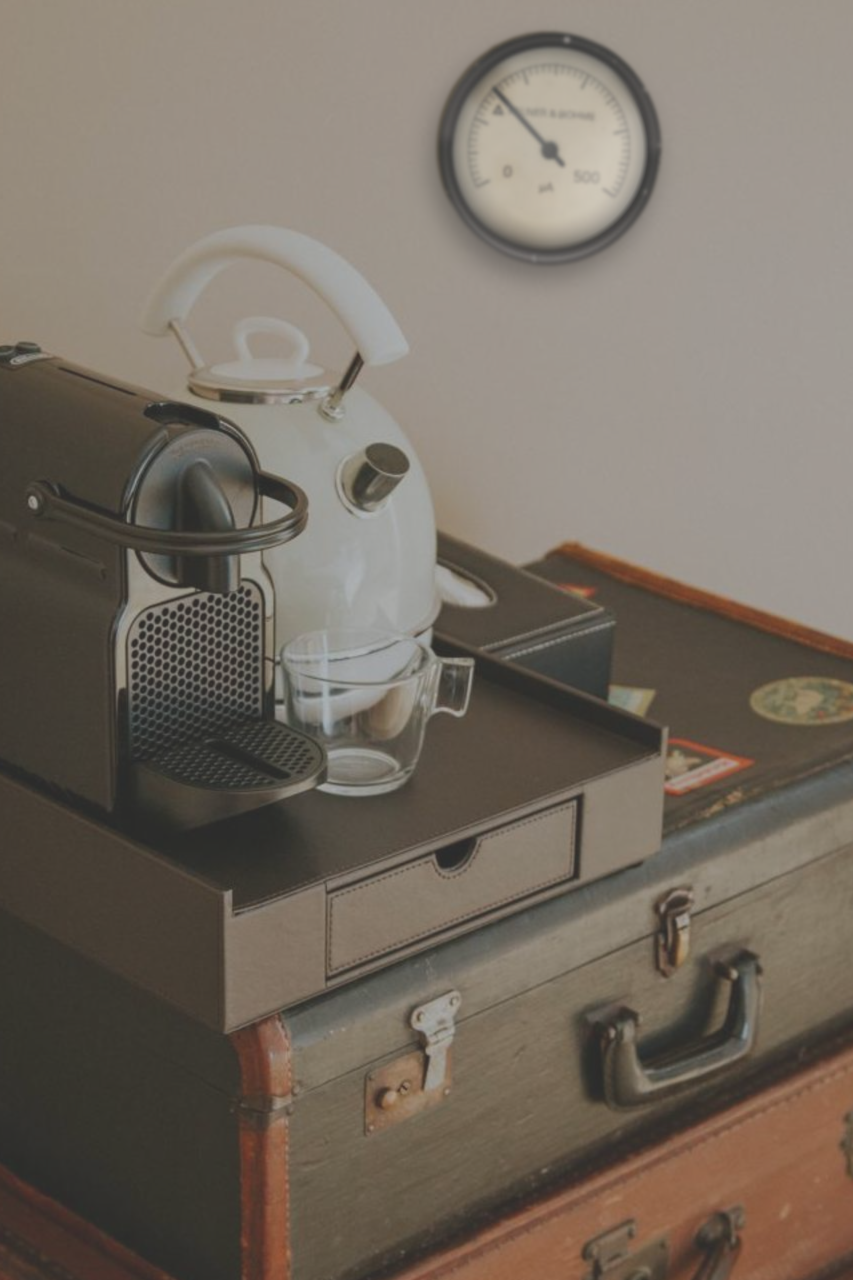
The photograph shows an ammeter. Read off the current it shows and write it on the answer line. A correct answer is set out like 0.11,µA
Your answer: 150,µA
